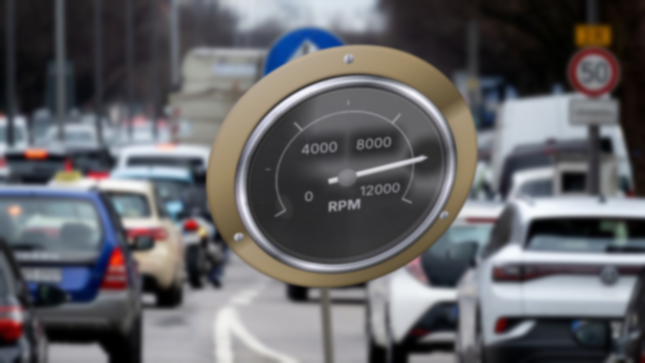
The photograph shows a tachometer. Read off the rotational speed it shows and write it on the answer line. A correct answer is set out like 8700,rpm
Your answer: 10000,rpm
